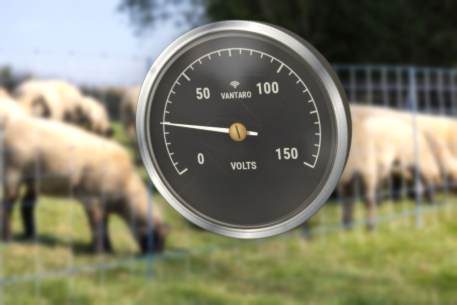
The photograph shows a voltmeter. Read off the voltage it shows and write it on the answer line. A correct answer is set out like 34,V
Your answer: 25,V
